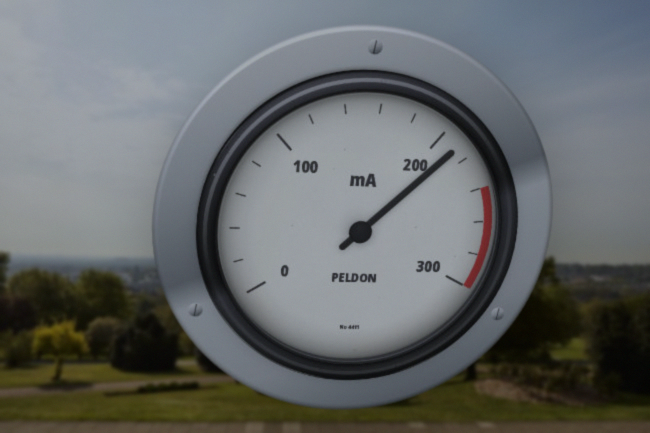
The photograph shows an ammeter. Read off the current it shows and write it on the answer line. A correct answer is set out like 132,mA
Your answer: 210,mA
